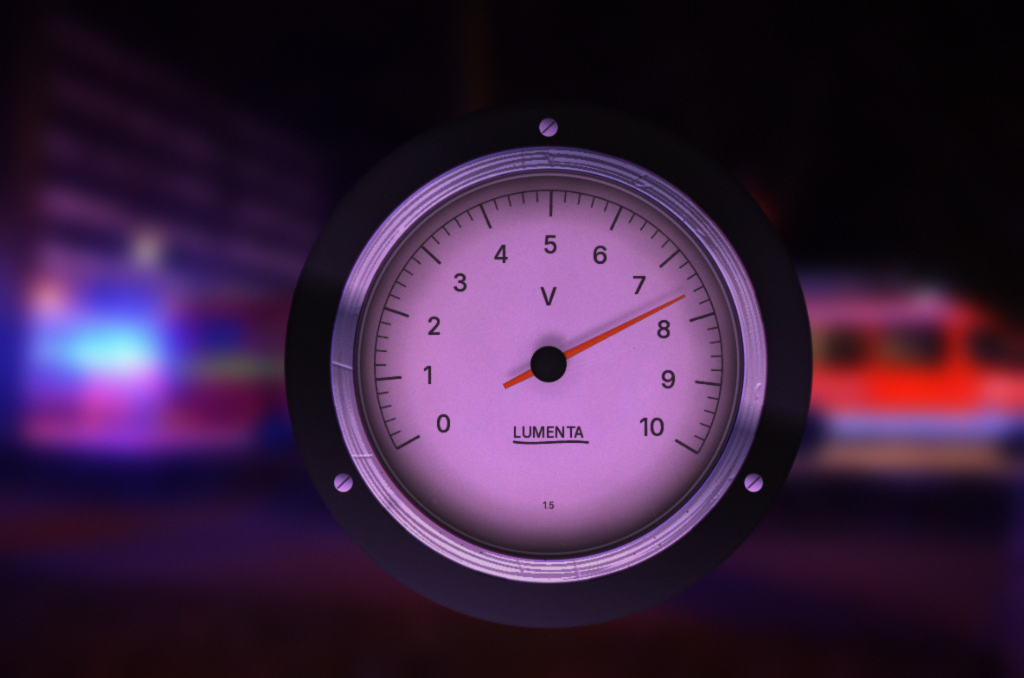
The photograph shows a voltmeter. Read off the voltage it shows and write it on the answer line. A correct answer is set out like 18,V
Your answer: 7.6,V
